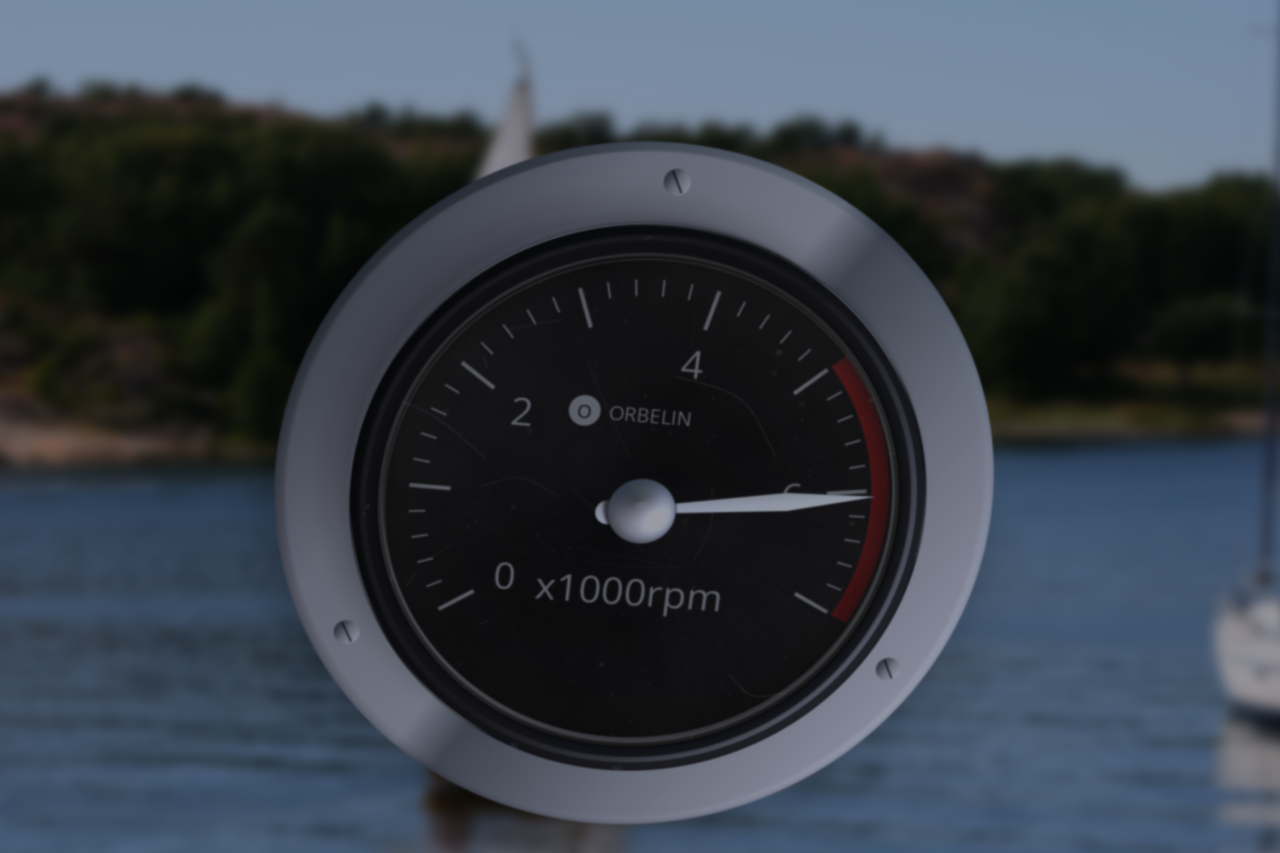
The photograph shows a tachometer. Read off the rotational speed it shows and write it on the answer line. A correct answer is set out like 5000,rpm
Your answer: 6000,rpm
